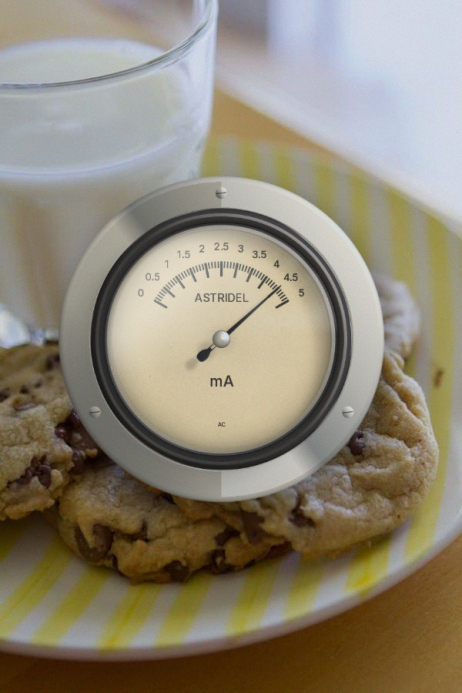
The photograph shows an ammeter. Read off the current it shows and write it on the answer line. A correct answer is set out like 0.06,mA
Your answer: 4.5,mA
